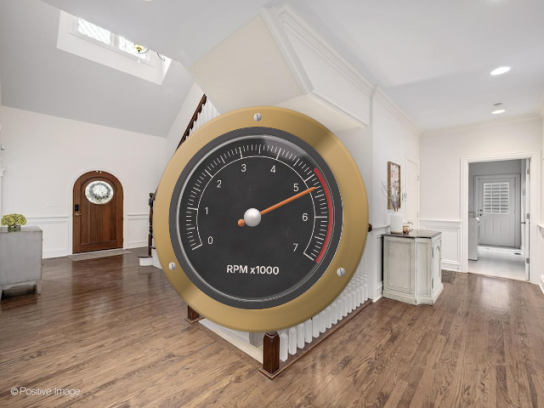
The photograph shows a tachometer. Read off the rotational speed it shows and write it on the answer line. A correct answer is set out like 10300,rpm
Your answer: 5300,rpm
